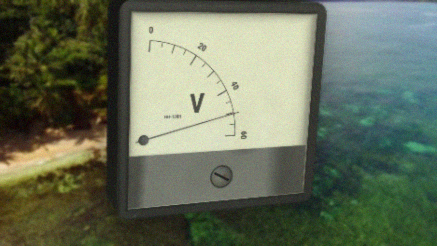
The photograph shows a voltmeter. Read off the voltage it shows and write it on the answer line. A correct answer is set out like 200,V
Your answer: 50,V
